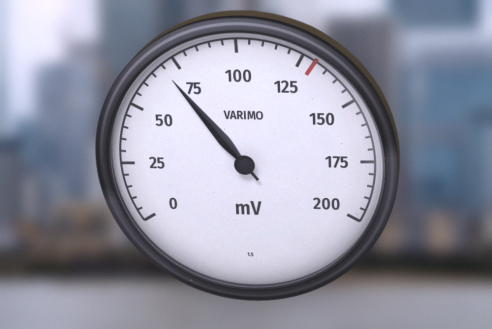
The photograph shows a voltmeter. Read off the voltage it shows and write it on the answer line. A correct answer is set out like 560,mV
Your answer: 70,mV
